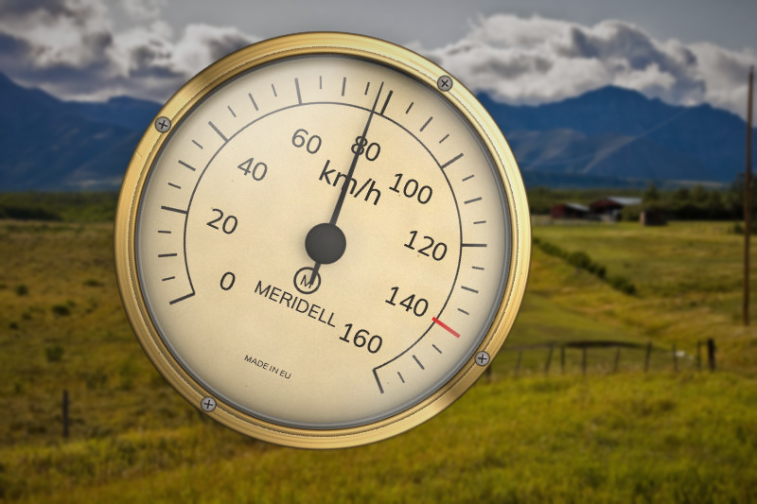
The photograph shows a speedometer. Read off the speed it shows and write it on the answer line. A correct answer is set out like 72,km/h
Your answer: 77.5,km/h
